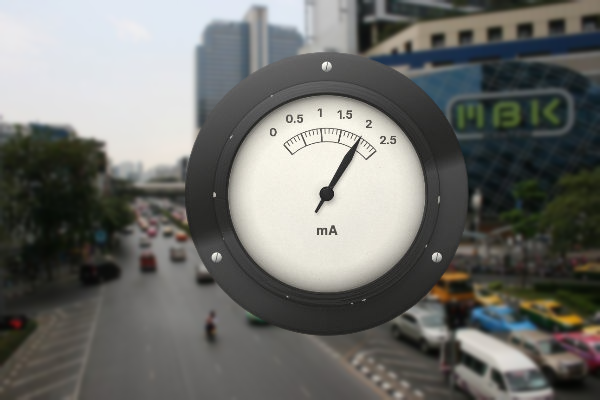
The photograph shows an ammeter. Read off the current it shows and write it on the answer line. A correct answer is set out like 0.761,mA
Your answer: 2,mA
